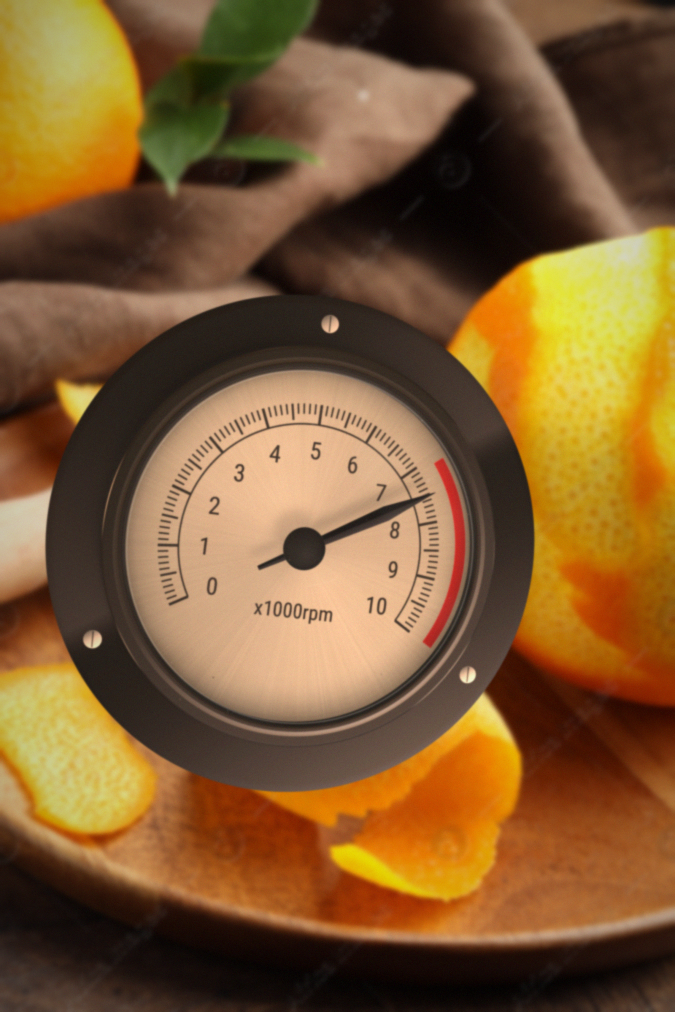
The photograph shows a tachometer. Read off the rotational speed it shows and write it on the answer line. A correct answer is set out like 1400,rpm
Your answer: 7500,rpm
